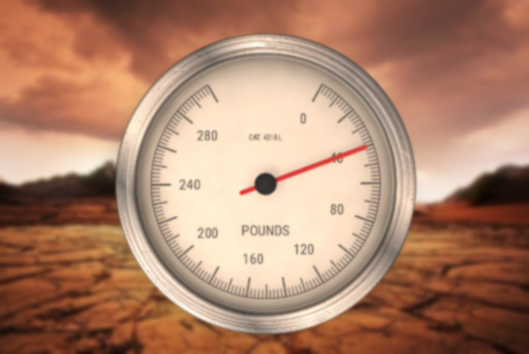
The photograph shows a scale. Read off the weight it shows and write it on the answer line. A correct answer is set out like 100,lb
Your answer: 40,lb
